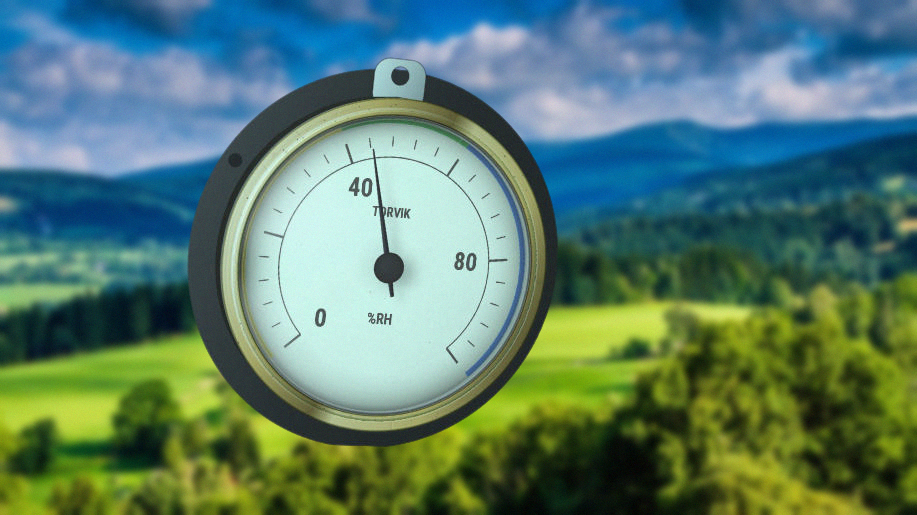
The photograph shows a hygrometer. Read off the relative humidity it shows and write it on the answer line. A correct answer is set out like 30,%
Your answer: 44,%
